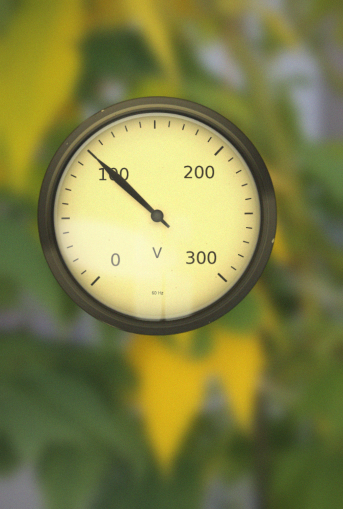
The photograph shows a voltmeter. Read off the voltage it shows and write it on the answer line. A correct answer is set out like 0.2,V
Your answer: 100,V
